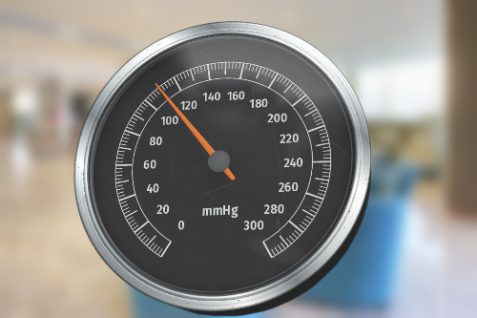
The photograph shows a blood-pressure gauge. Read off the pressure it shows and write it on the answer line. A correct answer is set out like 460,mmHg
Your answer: 110,mmHg
